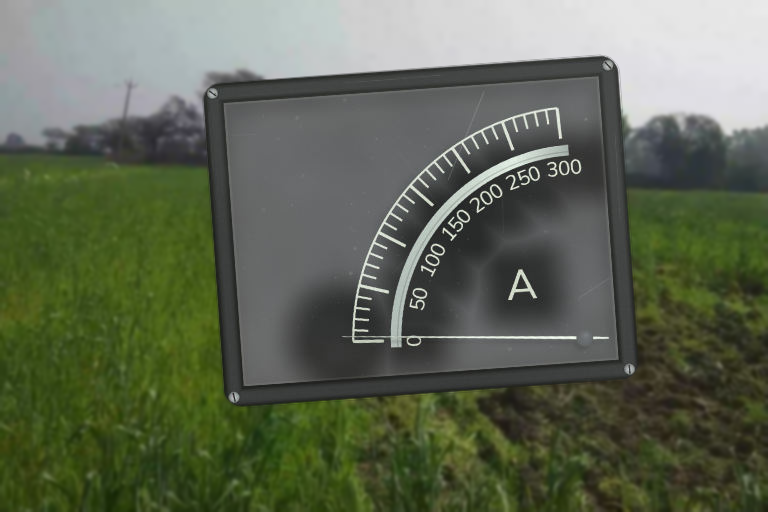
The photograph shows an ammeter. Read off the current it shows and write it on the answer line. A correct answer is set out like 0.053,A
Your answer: 5,A
